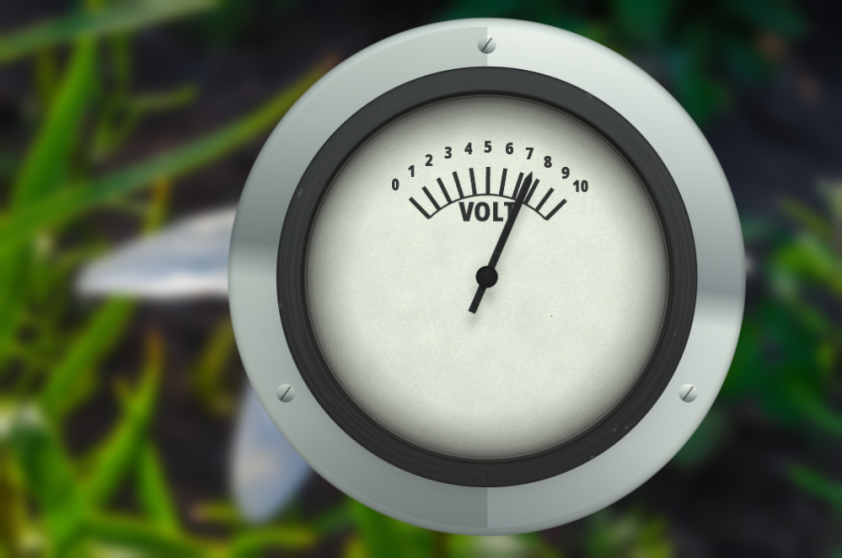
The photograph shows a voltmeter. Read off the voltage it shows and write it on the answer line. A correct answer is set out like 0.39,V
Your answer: 7.5,V
